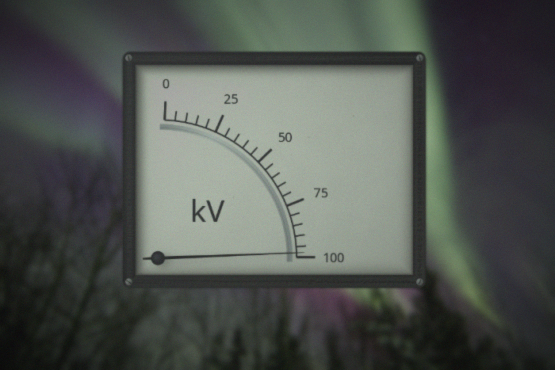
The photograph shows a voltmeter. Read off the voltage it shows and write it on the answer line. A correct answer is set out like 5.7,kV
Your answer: 97.5,kV
